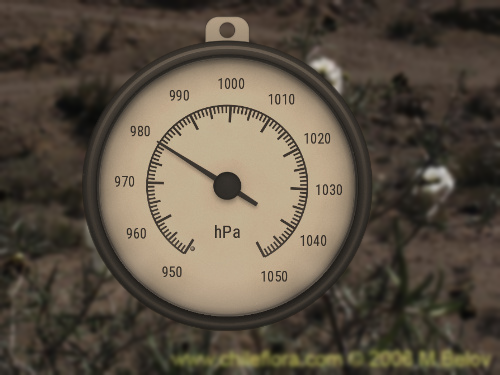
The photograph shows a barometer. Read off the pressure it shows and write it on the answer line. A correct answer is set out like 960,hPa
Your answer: 980,hPa
